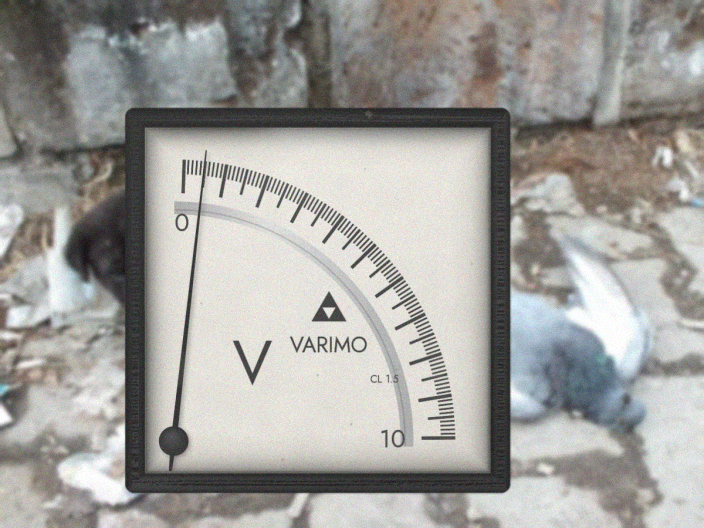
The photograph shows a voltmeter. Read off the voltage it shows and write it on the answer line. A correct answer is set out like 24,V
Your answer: 0.5,V
